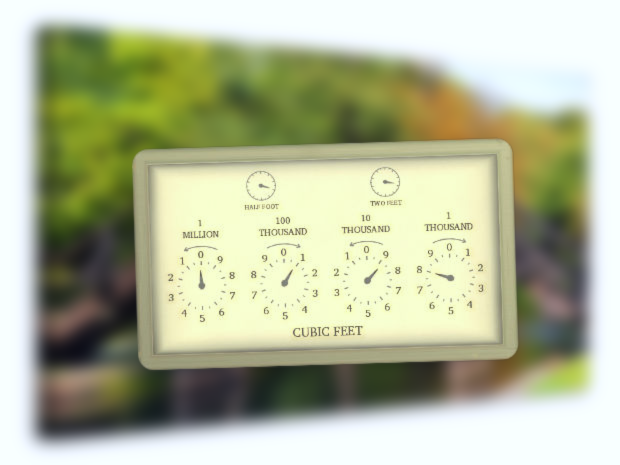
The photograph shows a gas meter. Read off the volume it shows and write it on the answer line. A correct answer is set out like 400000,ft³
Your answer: 8800,ft³
